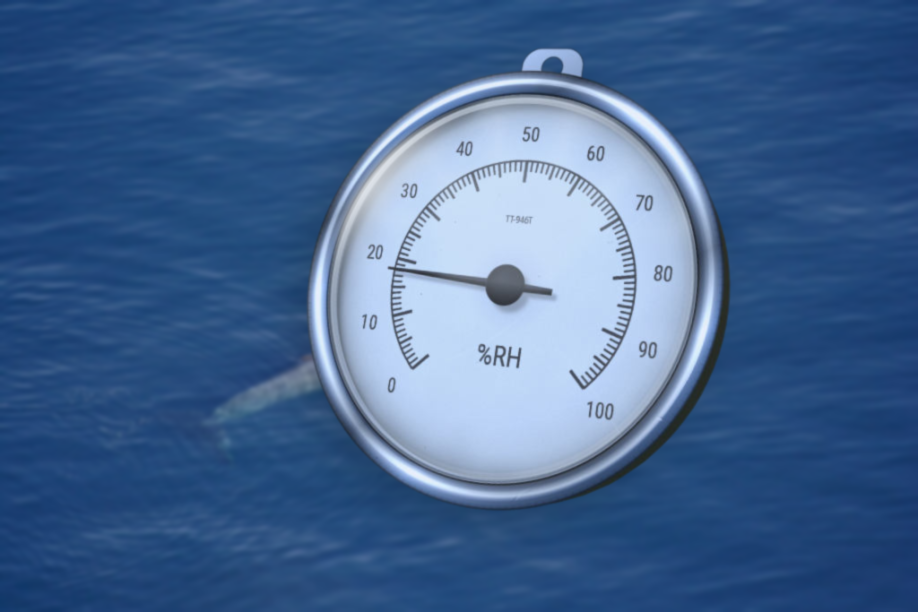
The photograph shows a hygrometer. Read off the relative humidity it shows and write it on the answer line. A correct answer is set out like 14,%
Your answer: 18,%
